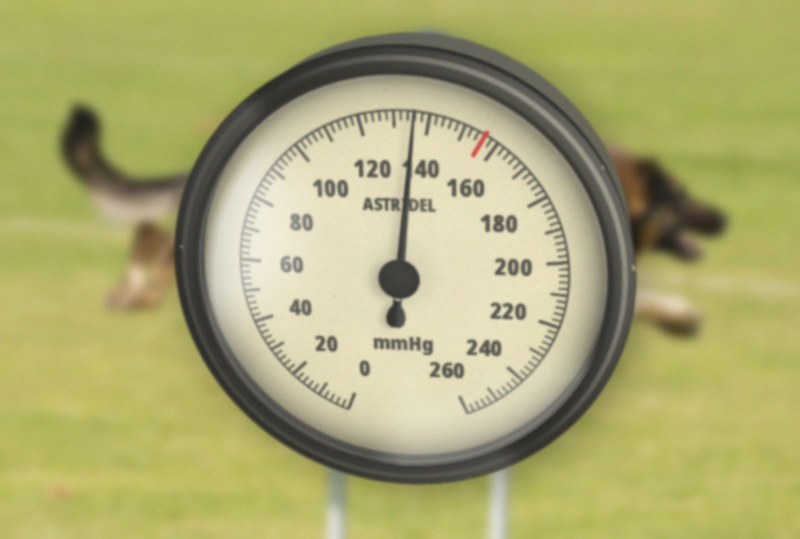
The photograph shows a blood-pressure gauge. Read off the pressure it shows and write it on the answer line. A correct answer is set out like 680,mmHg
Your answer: 136,mmHg
